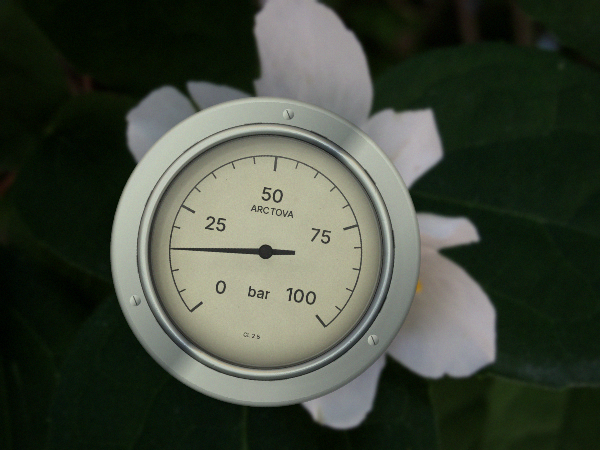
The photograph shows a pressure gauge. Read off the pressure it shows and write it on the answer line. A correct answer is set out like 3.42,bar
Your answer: 15,bar
